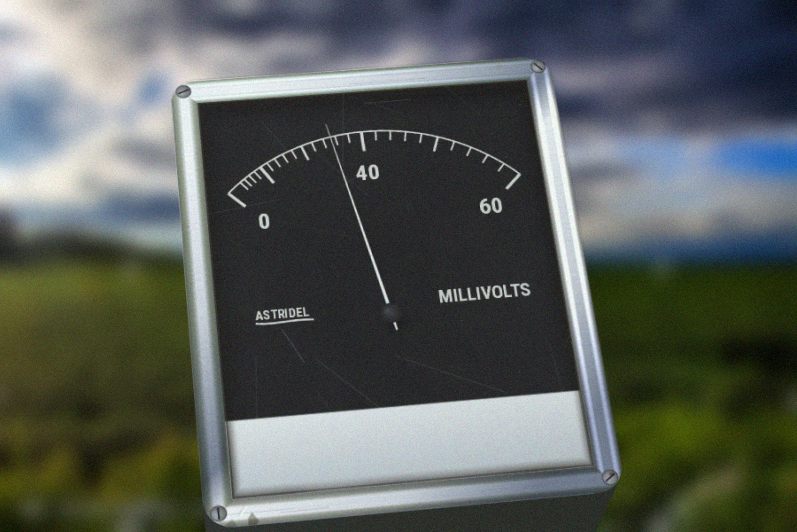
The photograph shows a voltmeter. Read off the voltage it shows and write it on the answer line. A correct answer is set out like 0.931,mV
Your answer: 35,mV
